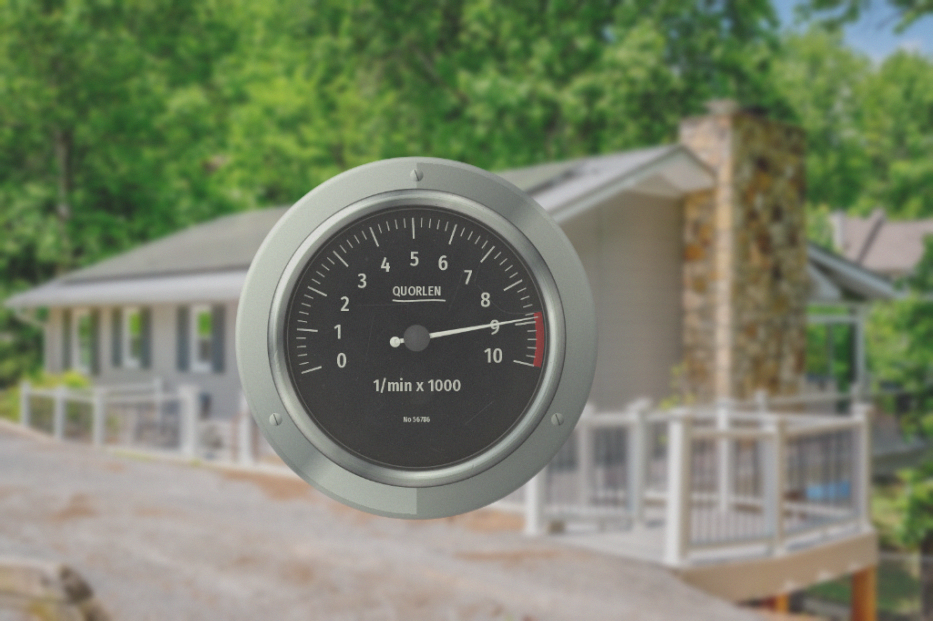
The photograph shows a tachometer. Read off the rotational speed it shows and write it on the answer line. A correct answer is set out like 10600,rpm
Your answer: 8900,rpm
